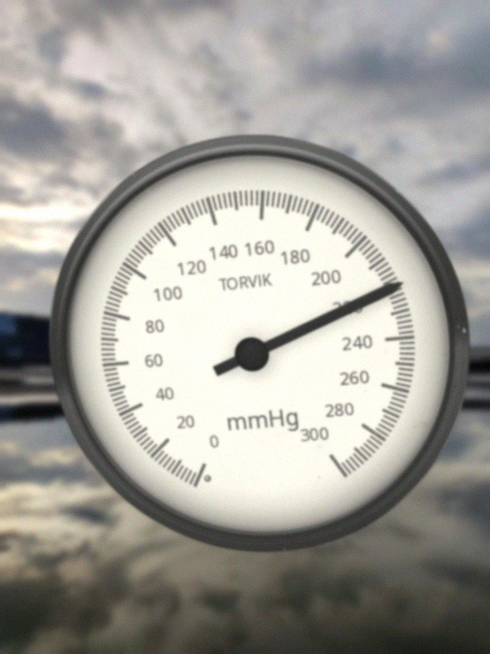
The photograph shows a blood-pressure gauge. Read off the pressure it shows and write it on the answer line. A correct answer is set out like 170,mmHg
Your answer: 220,mmHg
